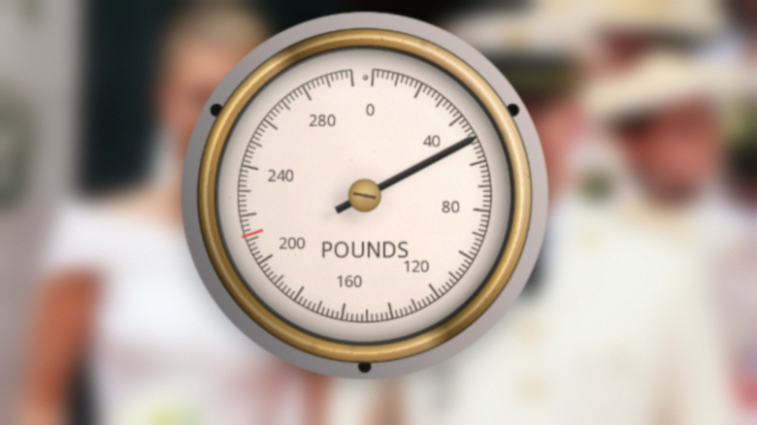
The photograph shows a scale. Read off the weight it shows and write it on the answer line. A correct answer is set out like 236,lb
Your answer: 50,lb
